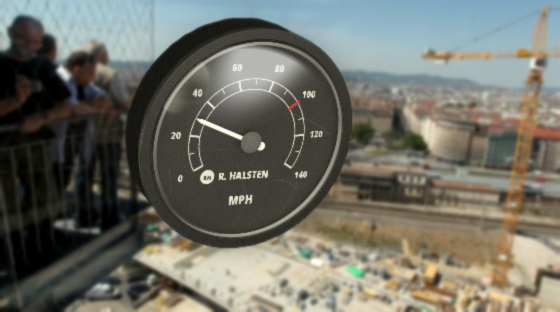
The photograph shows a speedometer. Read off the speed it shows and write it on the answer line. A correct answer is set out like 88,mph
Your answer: 30,mph
